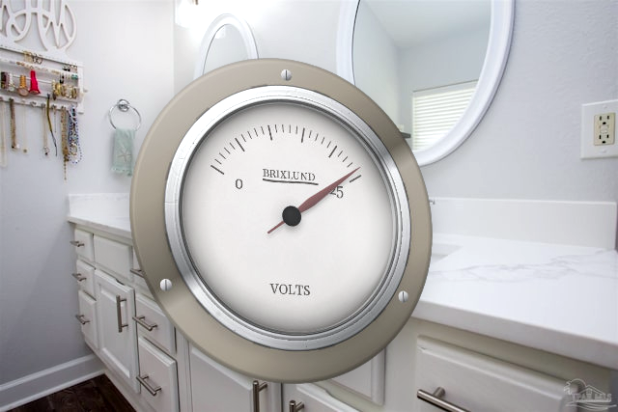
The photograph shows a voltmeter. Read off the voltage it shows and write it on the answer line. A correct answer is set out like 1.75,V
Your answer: 24,V
